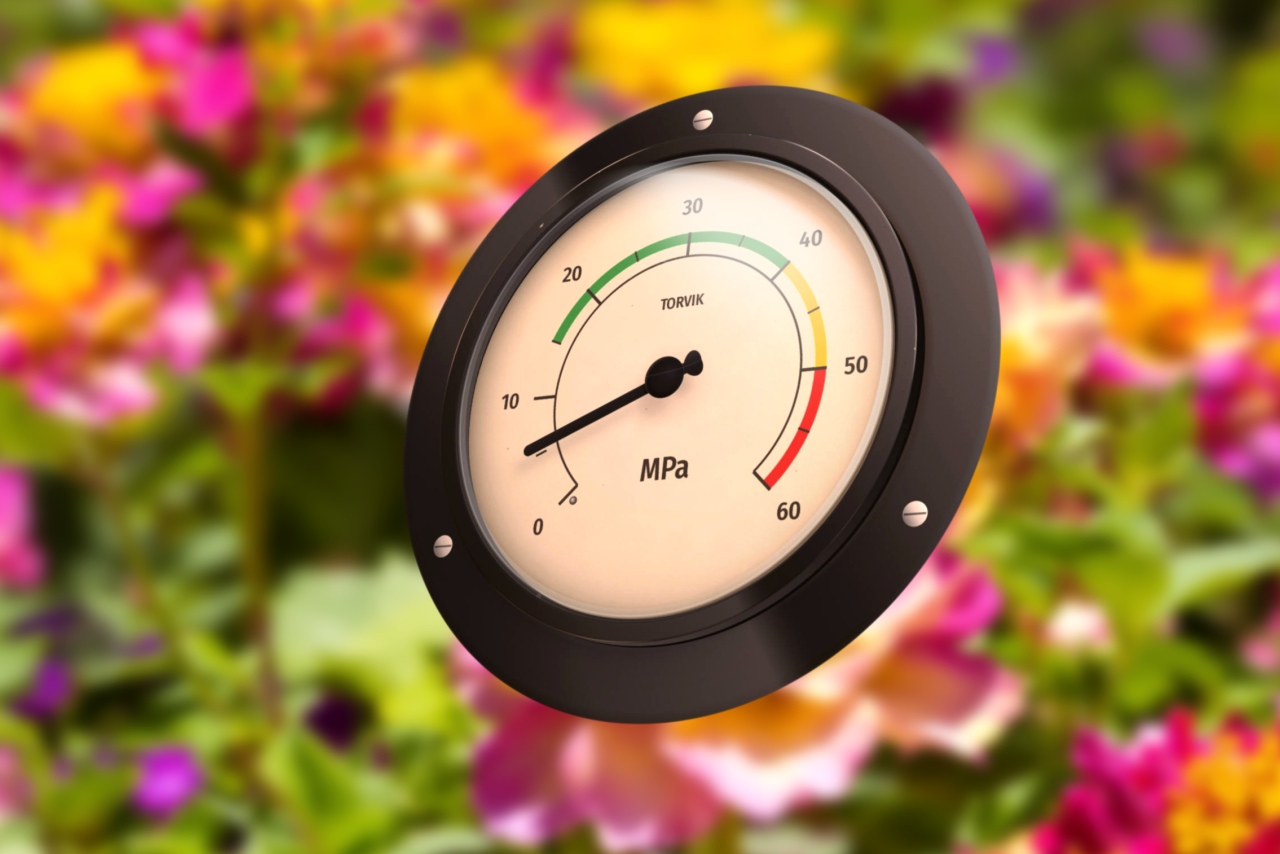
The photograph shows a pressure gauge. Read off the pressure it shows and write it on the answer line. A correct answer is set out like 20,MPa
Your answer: 5,MPa
